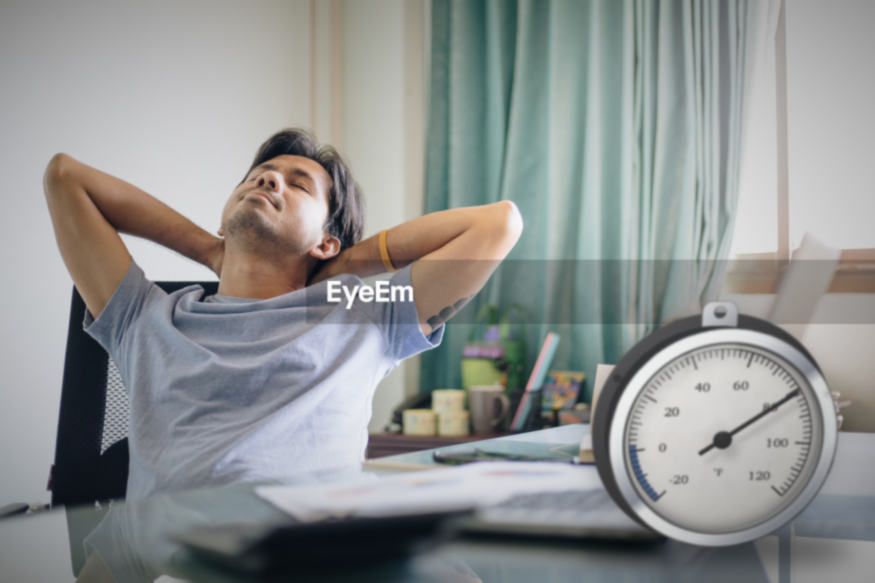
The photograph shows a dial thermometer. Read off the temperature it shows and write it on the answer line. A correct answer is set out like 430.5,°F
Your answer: 80,°F
